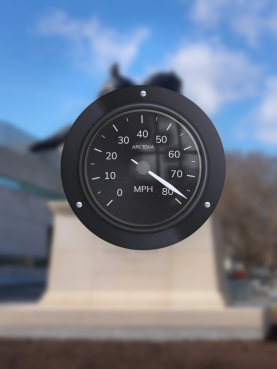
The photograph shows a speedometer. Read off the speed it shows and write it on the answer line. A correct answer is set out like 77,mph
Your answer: 77.5,mph
